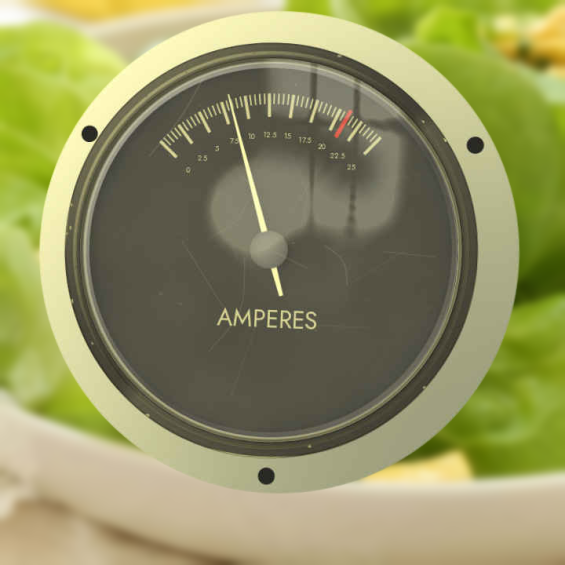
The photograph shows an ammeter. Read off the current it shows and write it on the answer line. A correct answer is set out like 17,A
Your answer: 8.5,A
